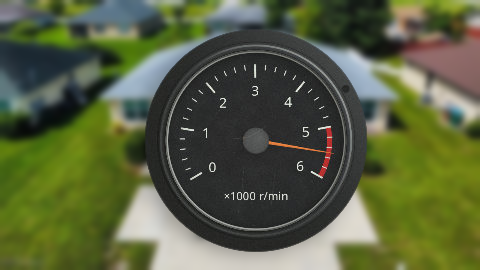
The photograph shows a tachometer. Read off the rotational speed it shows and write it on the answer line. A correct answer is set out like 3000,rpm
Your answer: 5500,rpm
